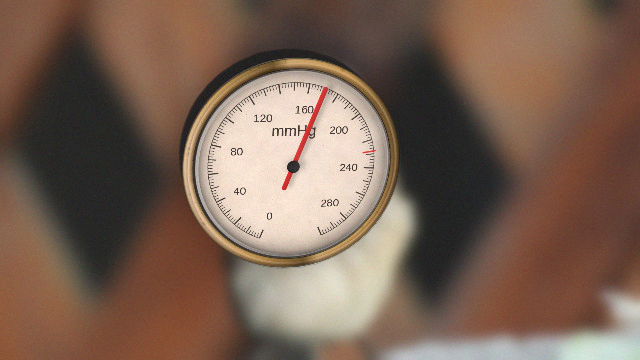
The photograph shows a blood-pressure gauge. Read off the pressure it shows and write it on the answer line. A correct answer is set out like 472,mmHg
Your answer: 170,mmHg
